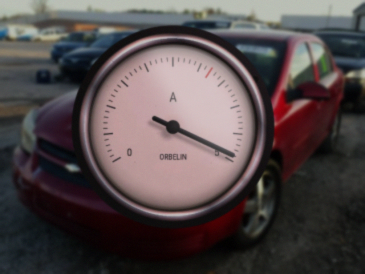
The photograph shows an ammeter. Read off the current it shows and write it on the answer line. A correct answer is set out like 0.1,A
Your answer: 4.9,A
